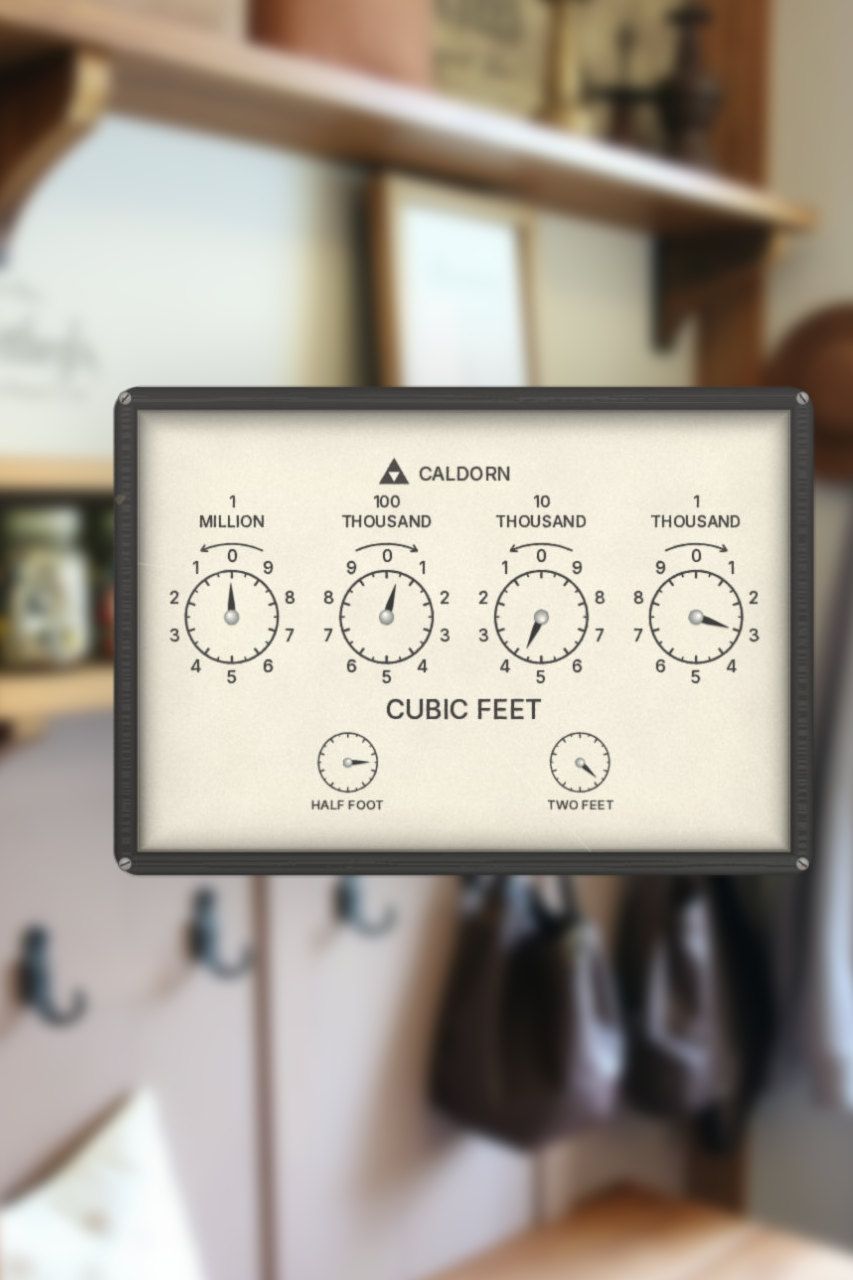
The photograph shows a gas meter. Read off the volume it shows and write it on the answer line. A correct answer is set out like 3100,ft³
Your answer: 4300,ft³
